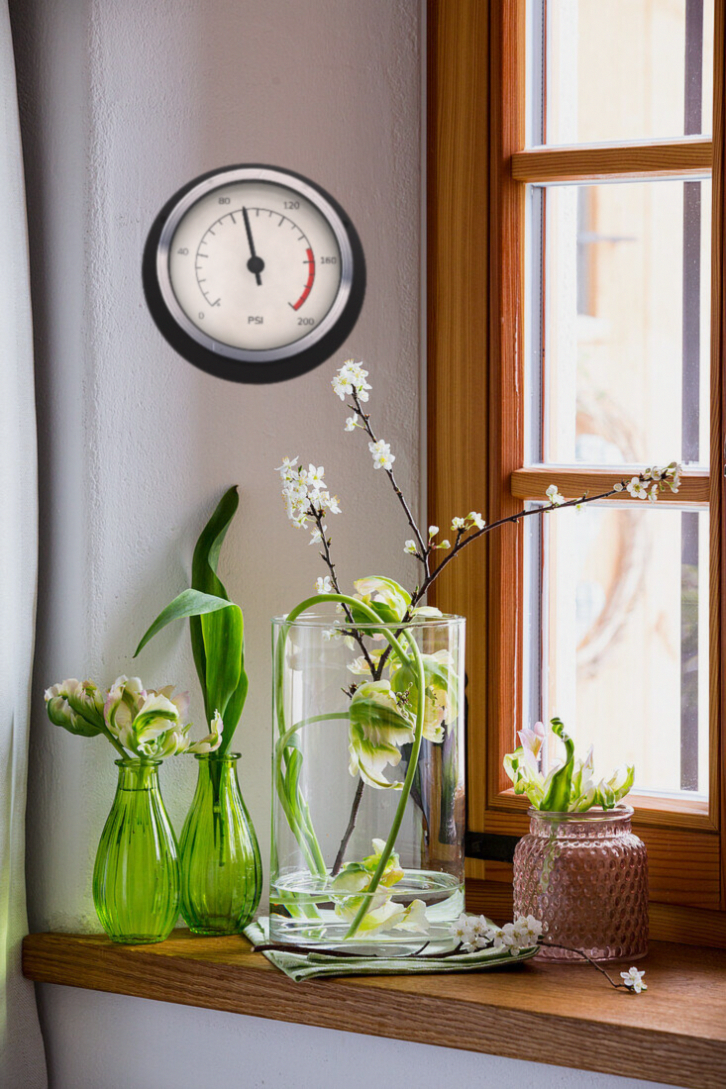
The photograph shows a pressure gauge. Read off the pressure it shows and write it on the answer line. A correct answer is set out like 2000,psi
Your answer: 90,psi
